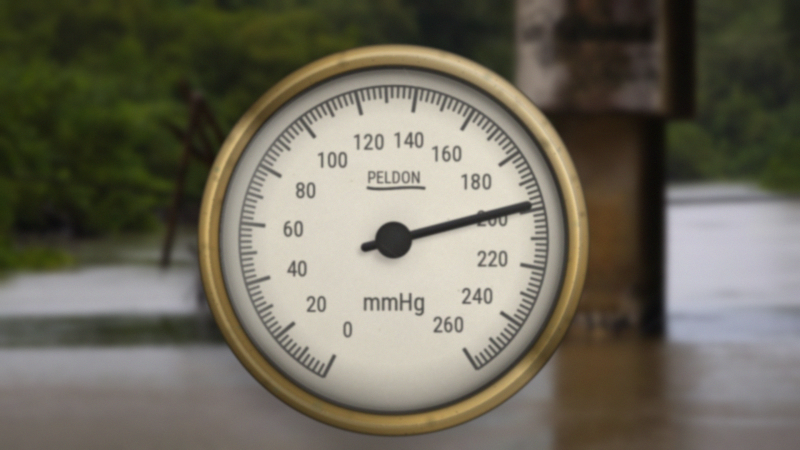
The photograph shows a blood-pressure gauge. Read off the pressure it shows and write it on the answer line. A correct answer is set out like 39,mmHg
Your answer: 198,mmHg
